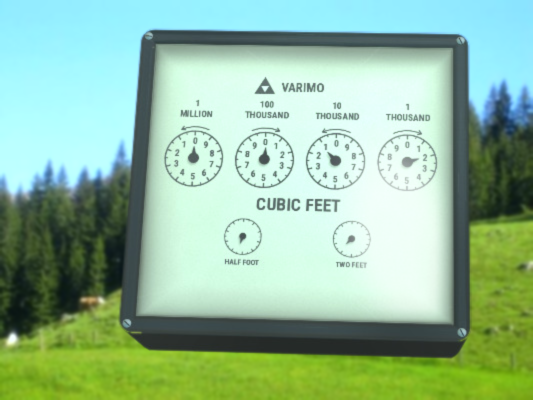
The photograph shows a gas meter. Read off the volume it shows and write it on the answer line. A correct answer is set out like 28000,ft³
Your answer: 1200,ft³
